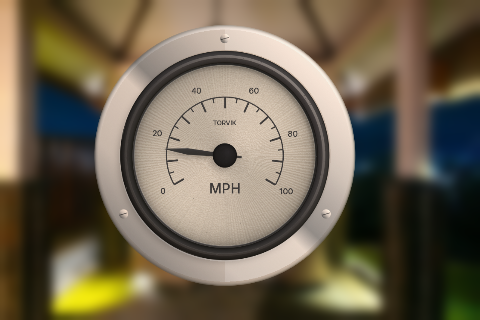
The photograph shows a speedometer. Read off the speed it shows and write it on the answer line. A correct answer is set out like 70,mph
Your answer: 15,mph
